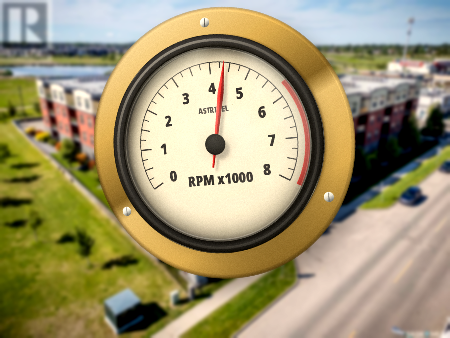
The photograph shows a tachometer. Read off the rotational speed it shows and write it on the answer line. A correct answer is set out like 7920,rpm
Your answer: 4375,rpm
